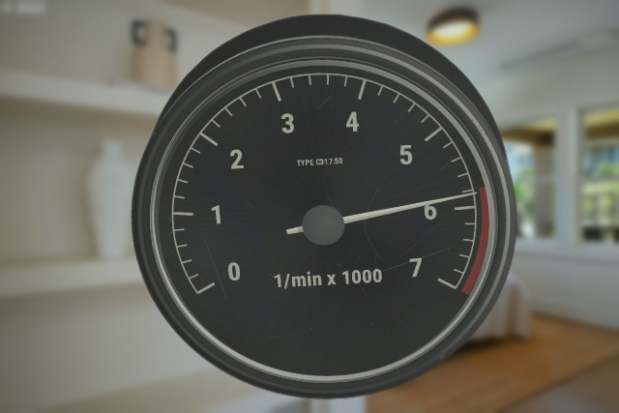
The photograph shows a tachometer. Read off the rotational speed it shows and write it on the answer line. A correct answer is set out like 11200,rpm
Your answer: 5800,rpm
